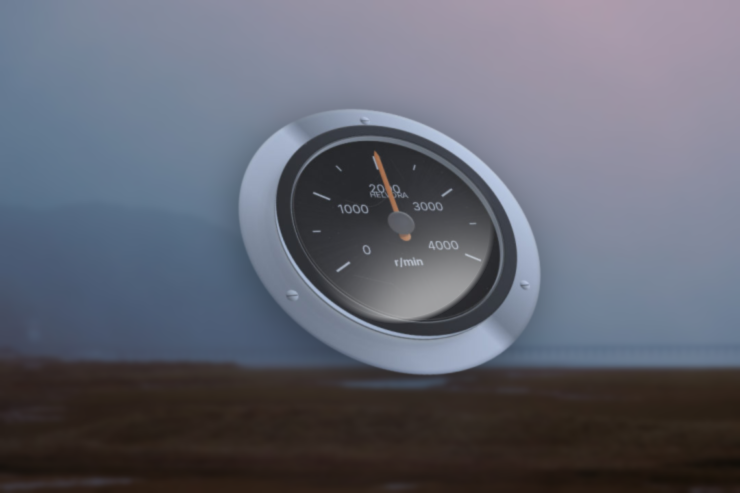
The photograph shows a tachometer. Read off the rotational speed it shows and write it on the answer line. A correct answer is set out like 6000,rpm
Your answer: 2000,rpm
